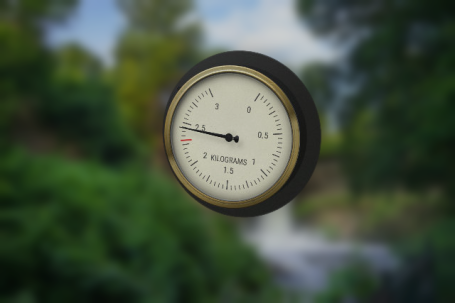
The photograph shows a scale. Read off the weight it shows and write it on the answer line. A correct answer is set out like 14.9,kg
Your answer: 2.45,kg
